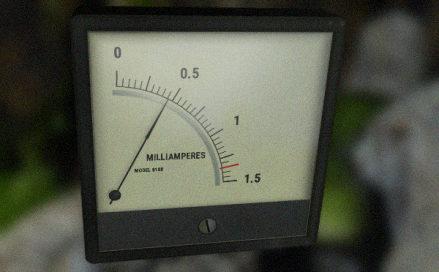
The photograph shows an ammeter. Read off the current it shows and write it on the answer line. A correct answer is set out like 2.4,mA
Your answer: 0.45,mA
